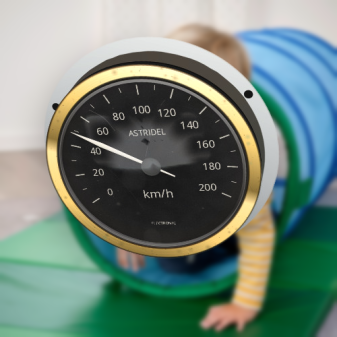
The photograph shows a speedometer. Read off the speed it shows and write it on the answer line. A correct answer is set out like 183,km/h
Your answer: 50,km/h
